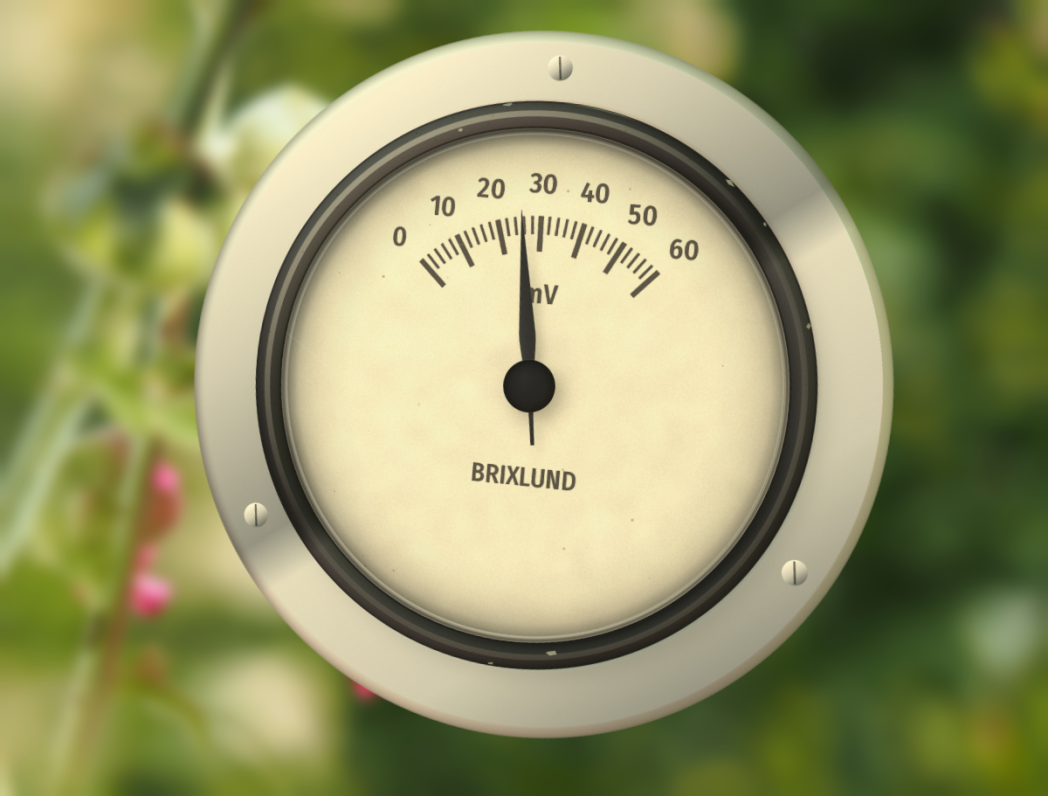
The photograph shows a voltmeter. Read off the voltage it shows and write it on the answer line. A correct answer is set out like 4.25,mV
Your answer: 26,mV
